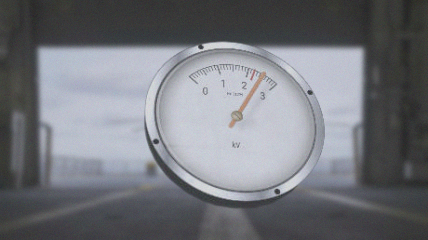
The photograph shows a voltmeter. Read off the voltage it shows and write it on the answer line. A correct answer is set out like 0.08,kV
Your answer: 2.5,kV
